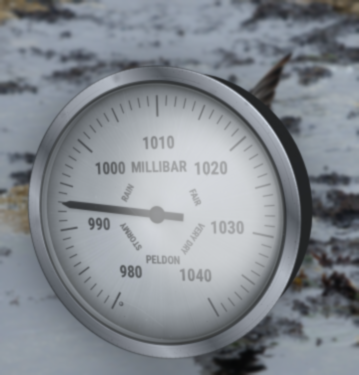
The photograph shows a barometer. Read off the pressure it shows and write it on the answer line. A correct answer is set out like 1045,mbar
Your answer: 993,mbar
